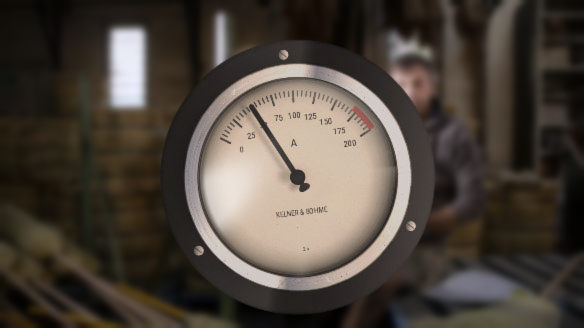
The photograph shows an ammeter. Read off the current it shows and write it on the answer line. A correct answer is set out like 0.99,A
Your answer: 50,A
